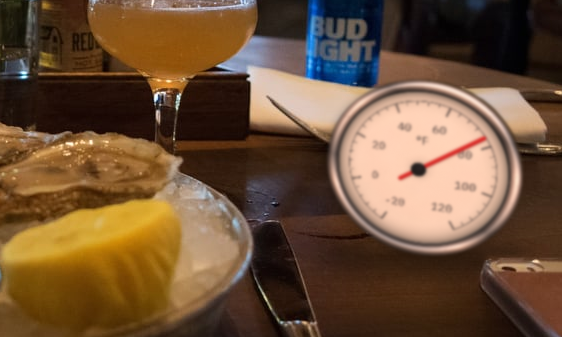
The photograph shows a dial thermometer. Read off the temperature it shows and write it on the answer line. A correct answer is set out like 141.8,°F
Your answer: 76,°F
